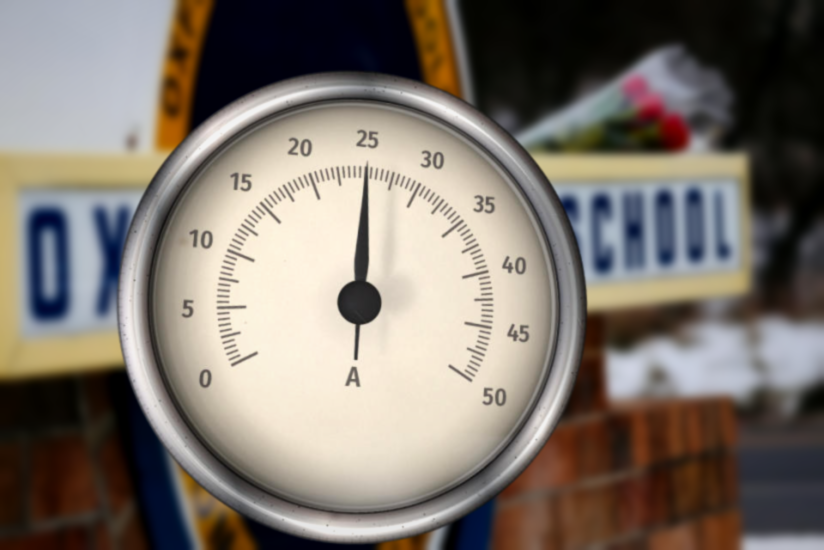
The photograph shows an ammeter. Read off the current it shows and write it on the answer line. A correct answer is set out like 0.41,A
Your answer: 25,A
